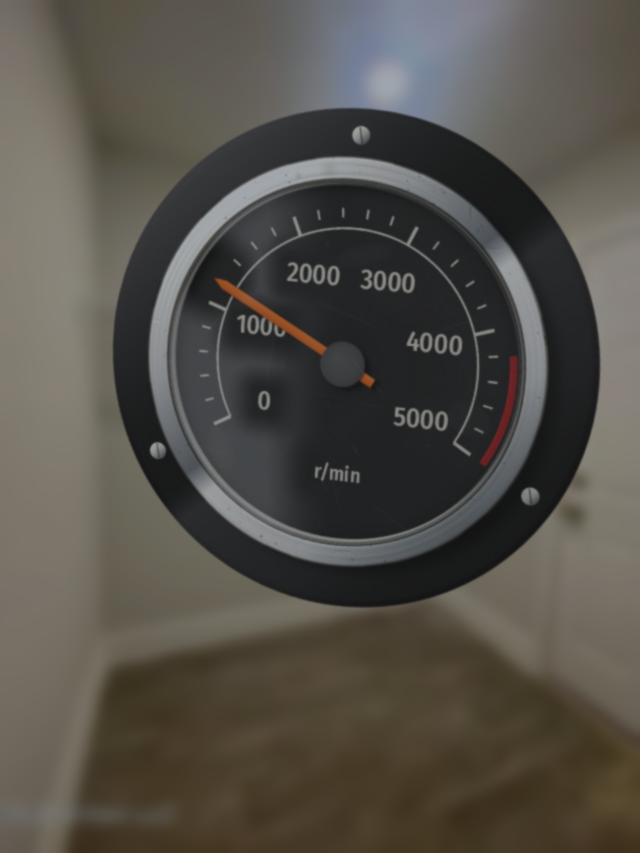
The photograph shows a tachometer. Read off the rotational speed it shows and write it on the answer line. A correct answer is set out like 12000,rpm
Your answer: 1200,rpm
